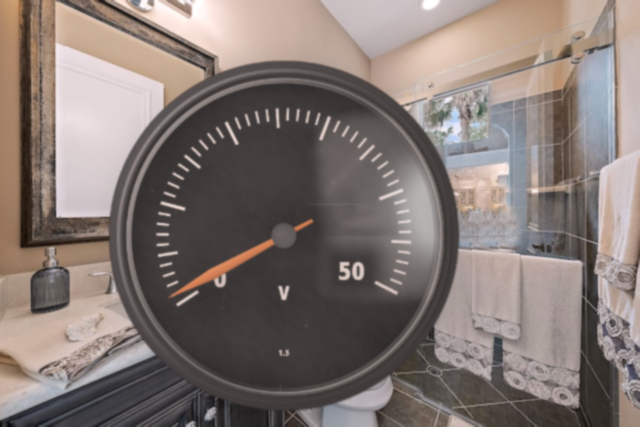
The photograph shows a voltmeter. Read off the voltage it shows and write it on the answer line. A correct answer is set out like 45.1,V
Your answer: 1,V
